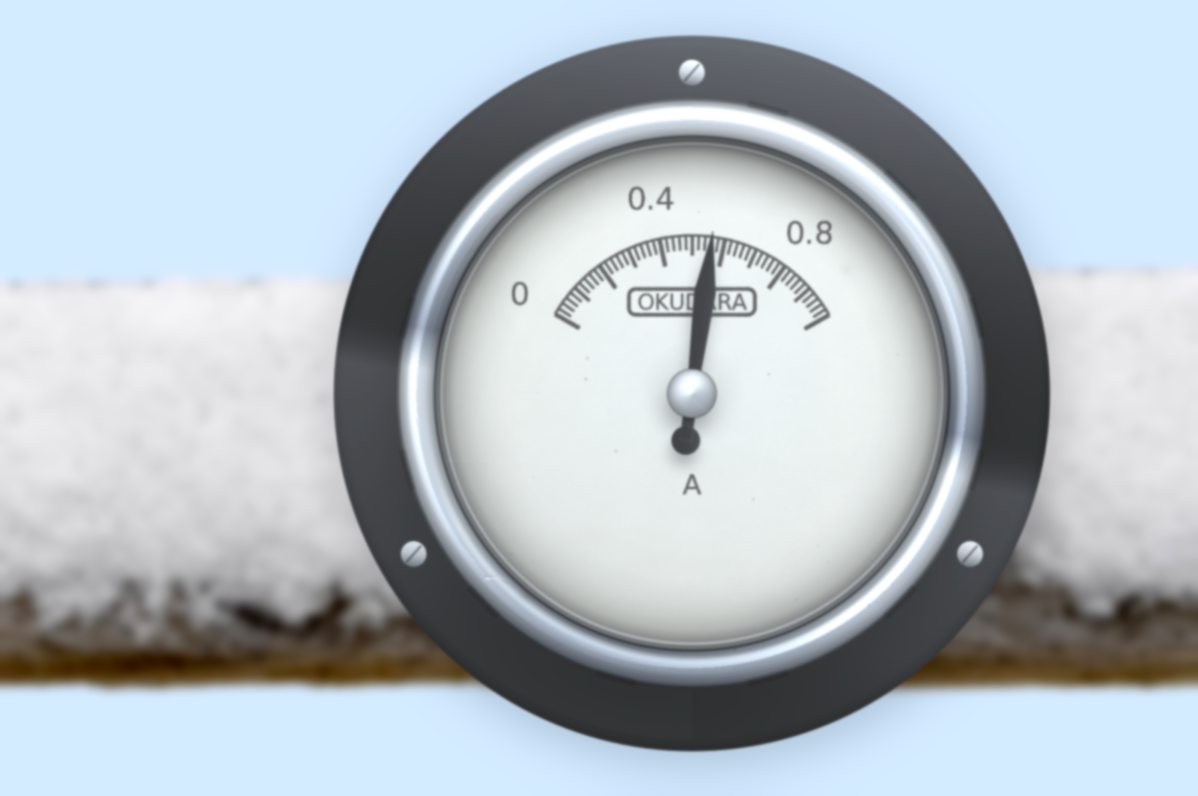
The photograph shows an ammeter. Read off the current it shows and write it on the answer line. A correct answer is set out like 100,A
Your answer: 0.56,A
